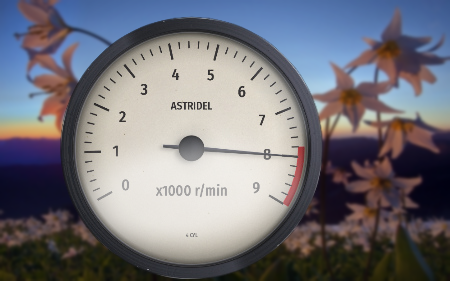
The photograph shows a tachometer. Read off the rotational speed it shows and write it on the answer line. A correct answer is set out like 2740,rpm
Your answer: 8000,rpm
